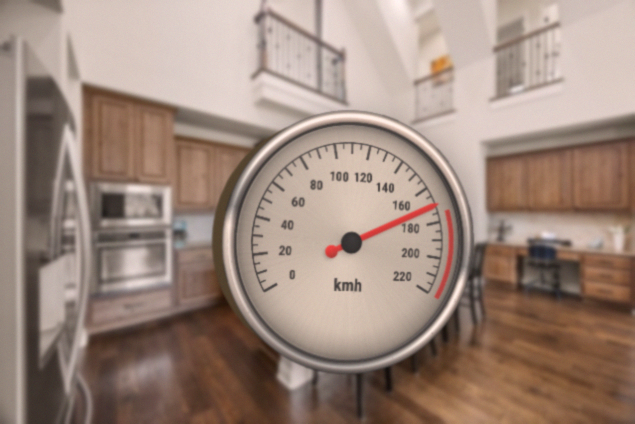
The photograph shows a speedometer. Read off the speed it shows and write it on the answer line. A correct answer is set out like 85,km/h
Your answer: 170,km/h
